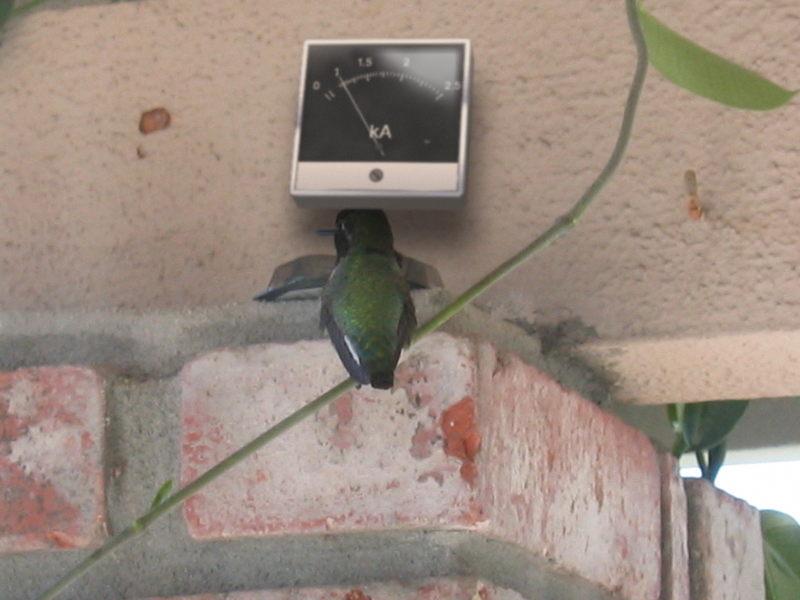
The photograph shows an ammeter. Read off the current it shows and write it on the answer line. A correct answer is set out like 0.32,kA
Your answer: 1,kA
